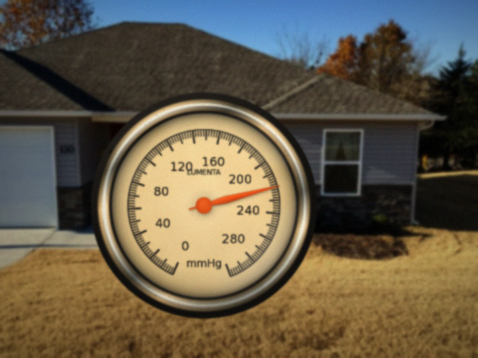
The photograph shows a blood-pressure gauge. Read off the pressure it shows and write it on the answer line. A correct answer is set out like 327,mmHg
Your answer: 220,mmHg
